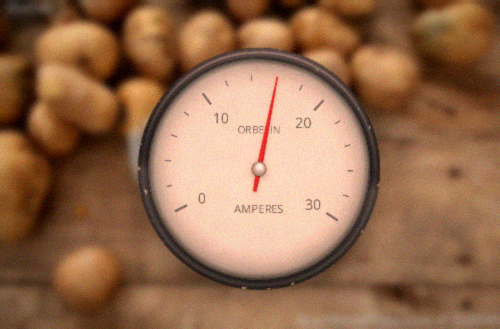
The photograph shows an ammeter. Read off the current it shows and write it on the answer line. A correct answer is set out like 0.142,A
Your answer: 16,A
